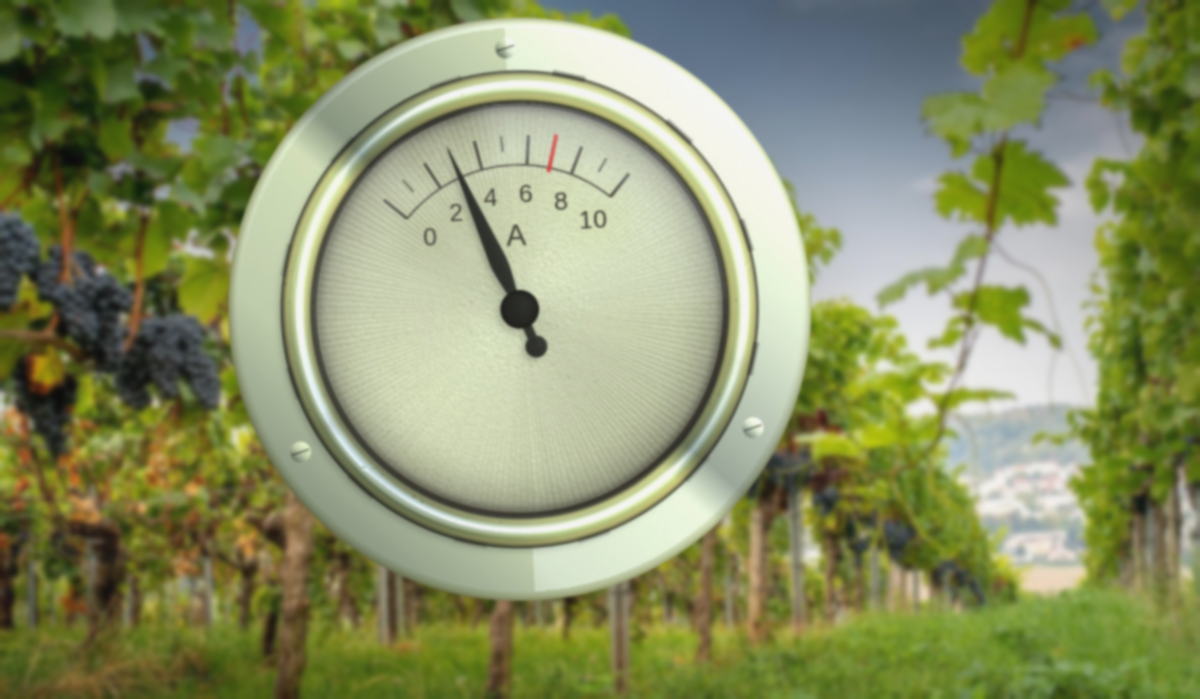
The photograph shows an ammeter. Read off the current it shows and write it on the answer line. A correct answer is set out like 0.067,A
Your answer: 3,A
